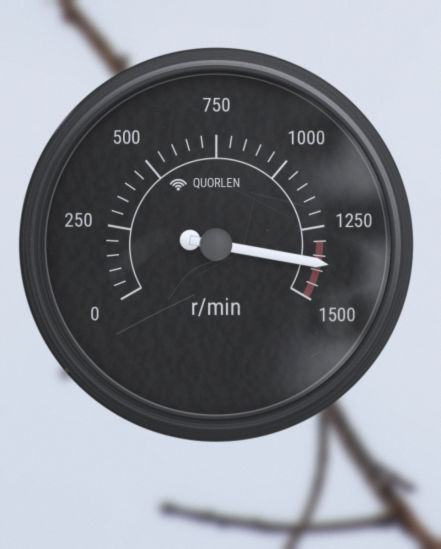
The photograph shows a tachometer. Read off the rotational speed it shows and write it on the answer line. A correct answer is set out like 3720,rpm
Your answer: 1375,rpm
